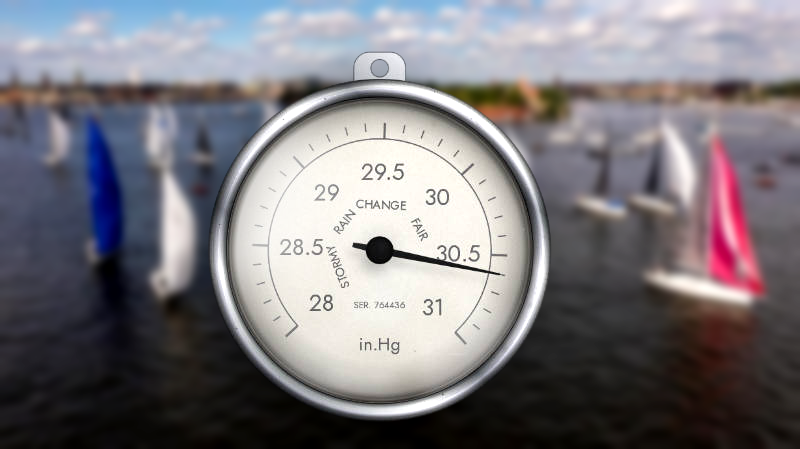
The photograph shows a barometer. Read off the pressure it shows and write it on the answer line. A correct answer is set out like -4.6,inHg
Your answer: 30.6,inHg
